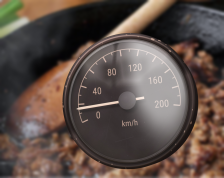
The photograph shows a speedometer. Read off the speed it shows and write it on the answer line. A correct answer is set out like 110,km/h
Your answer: 15,km/h
